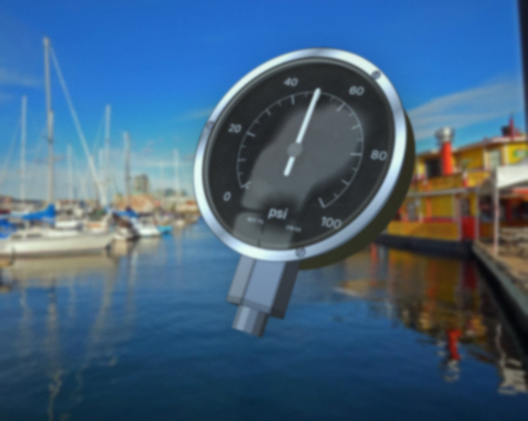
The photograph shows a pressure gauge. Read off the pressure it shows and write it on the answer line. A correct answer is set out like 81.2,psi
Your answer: 50,psi
